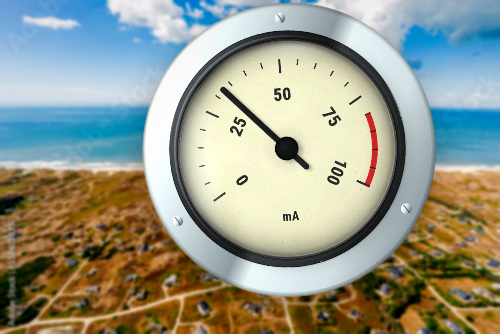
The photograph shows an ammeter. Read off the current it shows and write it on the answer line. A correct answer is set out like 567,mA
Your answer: 32.5,mA
